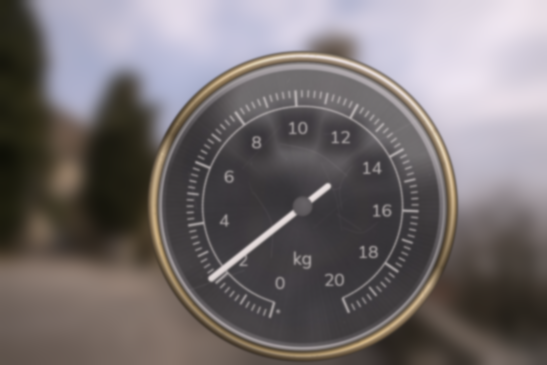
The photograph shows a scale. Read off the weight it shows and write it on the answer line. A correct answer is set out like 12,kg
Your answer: 2.2,kg
